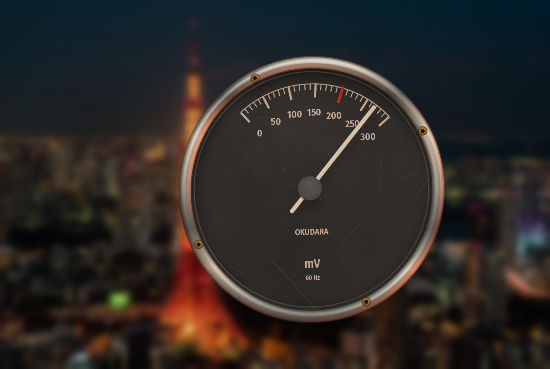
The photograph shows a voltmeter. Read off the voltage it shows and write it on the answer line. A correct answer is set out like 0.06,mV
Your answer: 270,mV
